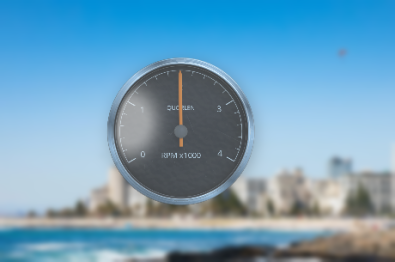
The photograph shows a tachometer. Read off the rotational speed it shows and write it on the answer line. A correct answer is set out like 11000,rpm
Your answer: 2000,rpm
